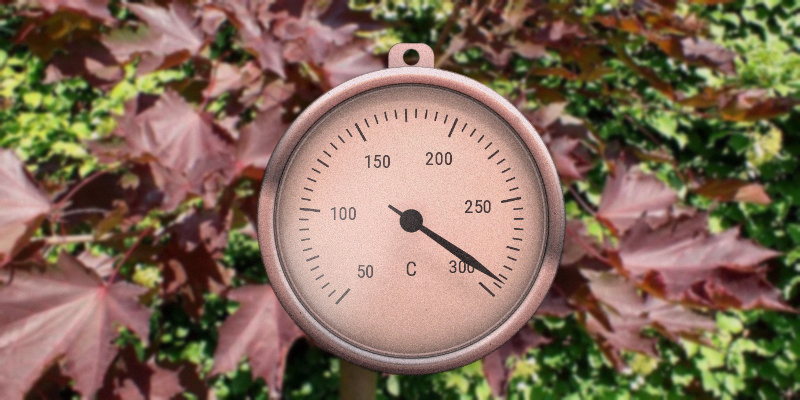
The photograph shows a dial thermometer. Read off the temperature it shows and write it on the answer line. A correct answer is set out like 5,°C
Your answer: 292.5,°C
